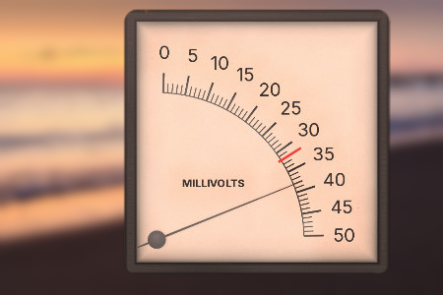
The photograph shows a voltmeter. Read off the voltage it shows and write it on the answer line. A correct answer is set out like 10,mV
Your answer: 38,mV
